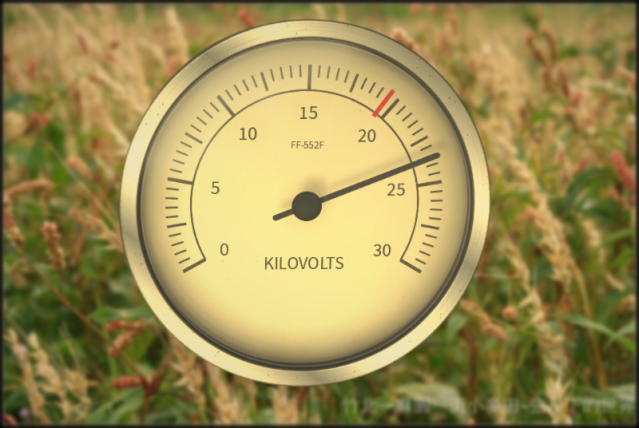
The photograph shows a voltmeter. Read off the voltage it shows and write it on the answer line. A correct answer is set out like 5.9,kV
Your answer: 23.5,kV
